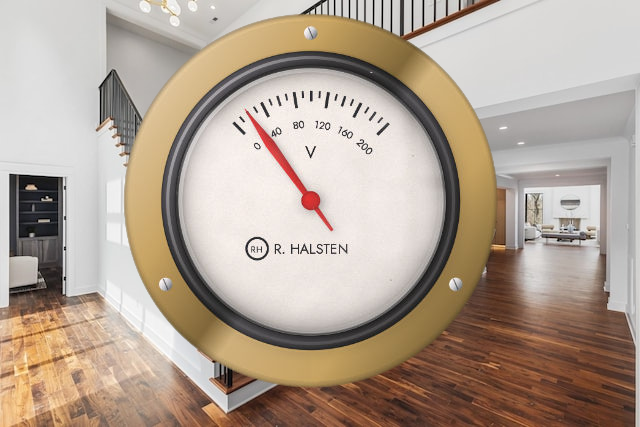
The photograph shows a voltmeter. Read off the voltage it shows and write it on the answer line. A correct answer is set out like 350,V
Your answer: 20,V
